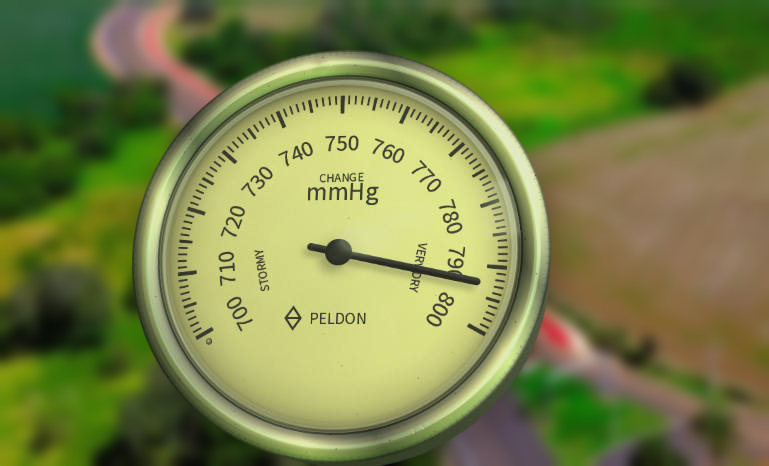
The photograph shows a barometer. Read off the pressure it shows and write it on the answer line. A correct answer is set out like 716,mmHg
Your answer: 793,mmHg
